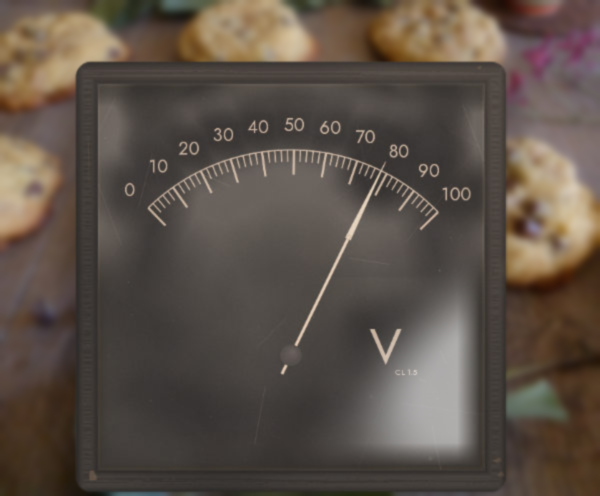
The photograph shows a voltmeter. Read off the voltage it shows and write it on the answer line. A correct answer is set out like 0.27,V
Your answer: 78,V
